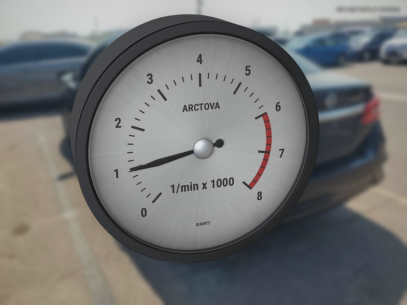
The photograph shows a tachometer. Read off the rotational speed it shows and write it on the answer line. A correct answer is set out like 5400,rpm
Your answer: 1000,rpm
